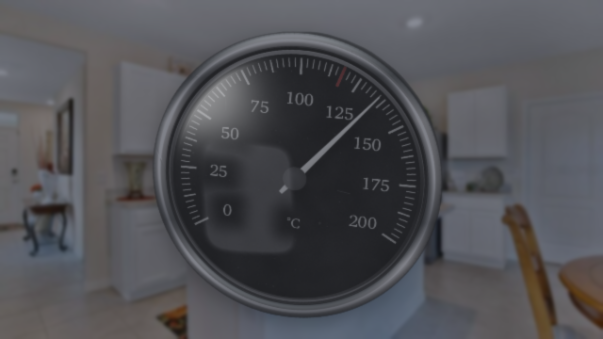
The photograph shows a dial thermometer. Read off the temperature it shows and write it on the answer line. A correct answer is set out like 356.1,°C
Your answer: 135,°C
